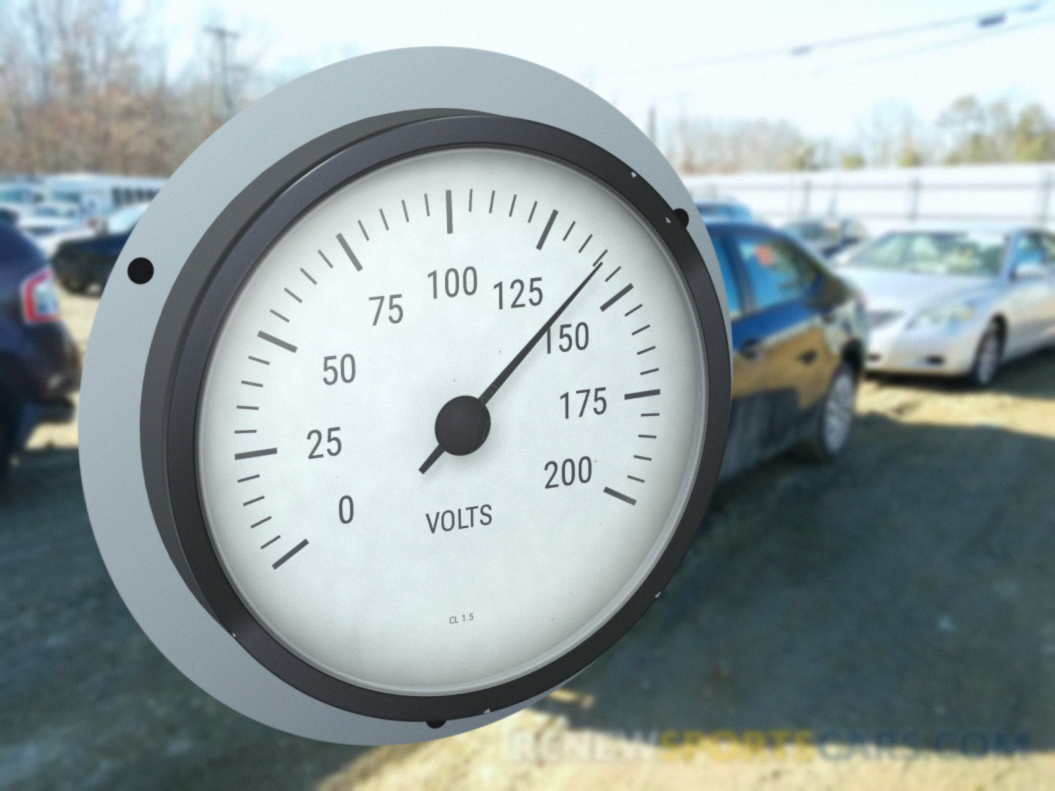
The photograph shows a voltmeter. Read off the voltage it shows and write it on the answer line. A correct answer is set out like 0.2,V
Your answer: 140,V
